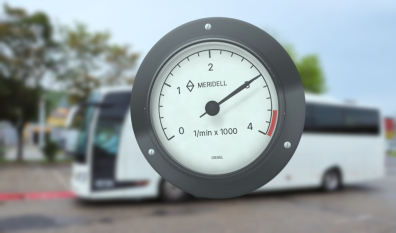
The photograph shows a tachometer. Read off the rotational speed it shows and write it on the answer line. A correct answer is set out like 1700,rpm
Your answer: 3000,rpm
